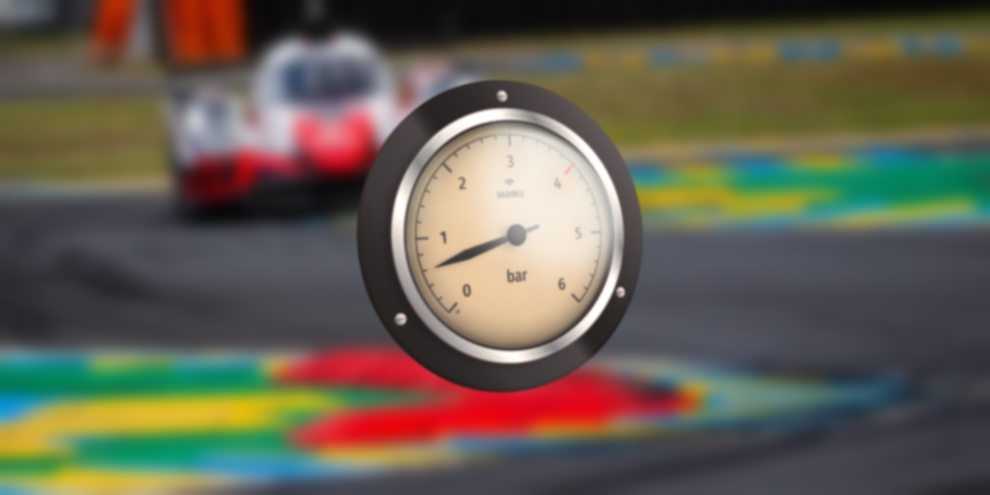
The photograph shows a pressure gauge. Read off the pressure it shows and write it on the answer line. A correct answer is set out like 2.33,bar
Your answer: 0.6,bar
